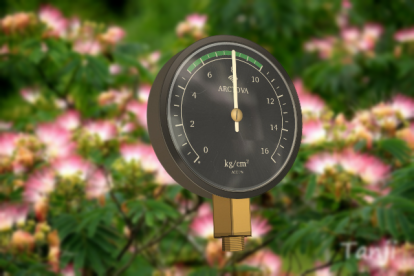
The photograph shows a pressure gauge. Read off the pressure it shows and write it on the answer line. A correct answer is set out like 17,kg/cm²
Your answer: 8,kg/cm²
